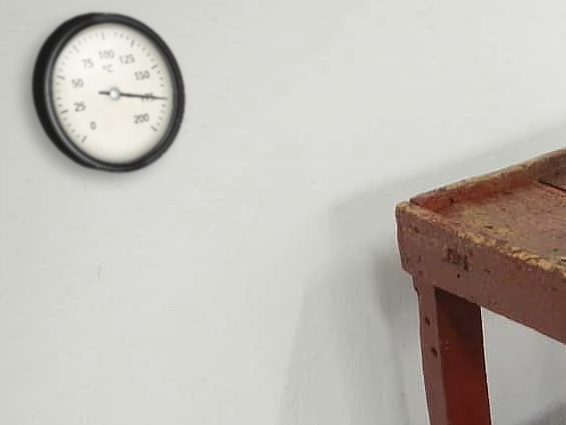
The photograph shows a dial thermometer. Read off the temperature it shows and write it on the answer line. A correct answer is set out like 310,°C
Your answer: 175,°C
